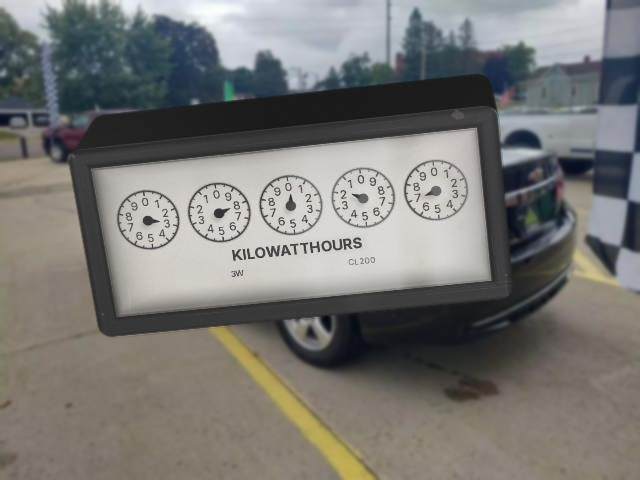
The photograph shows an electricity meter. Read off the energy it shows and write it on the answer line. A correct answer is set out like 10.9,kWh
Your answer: 28017,kWh
